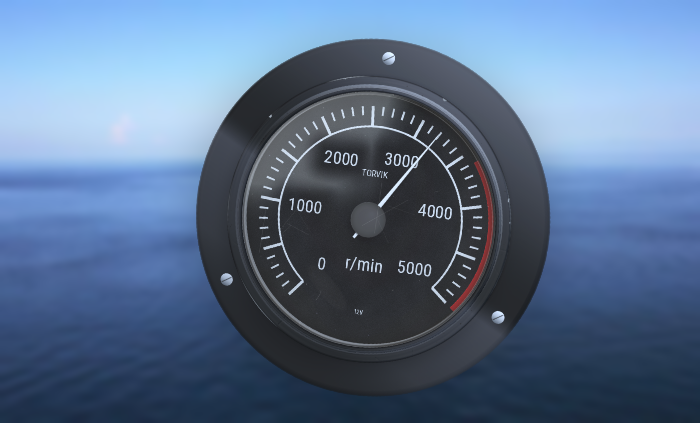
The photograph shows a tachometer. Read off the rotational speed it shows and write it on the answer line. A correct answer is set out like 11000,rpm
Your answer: 3200,rpm
